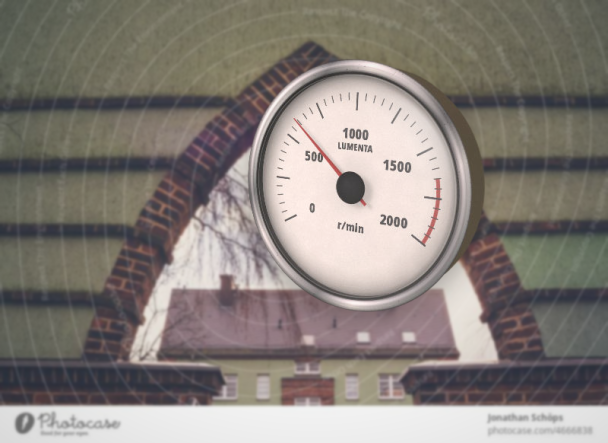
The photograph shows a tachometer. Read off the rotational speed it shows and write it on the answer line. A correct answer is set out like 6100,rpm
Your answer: 600,rpm
